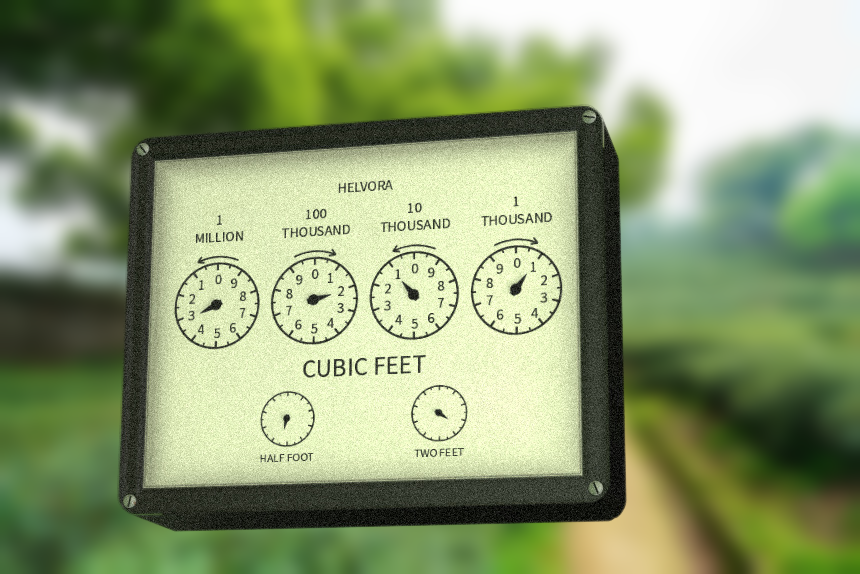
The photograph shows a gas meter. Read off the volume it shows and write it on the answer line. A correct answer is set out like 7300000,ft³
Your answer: 321100,ft³
